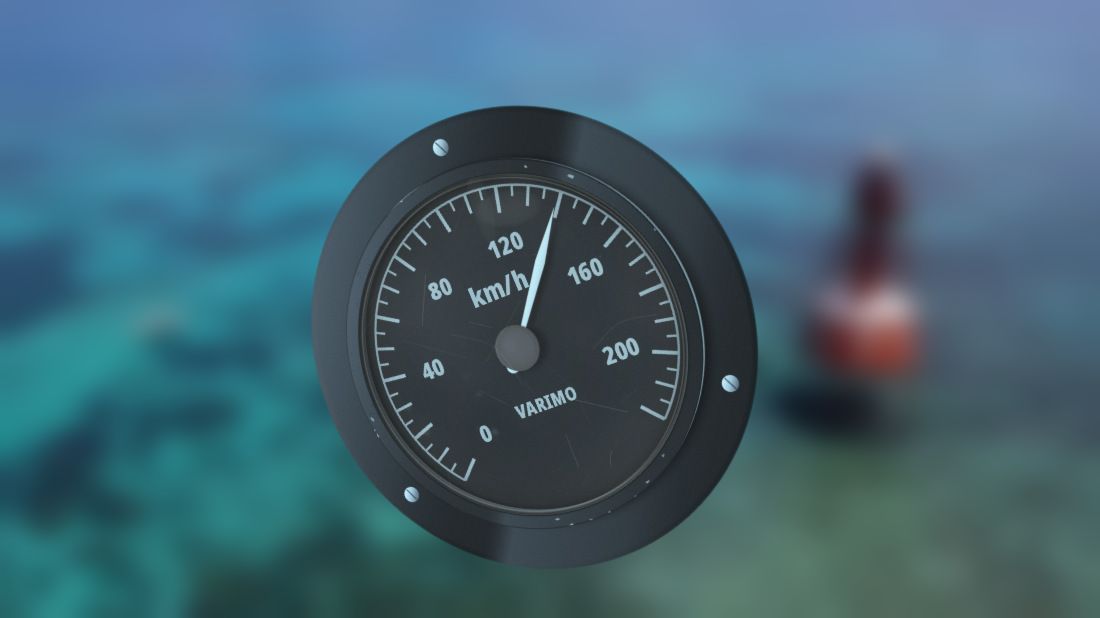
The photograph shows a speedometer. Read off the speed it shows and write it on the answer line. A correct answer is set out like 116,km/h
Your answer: 140,km/h
